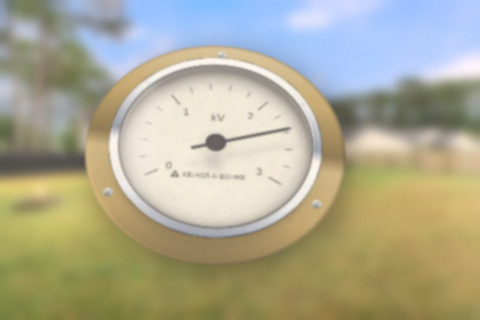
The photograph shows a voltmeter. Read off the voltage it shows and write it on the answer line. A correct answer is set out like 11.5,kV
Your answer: 2.4,kV
